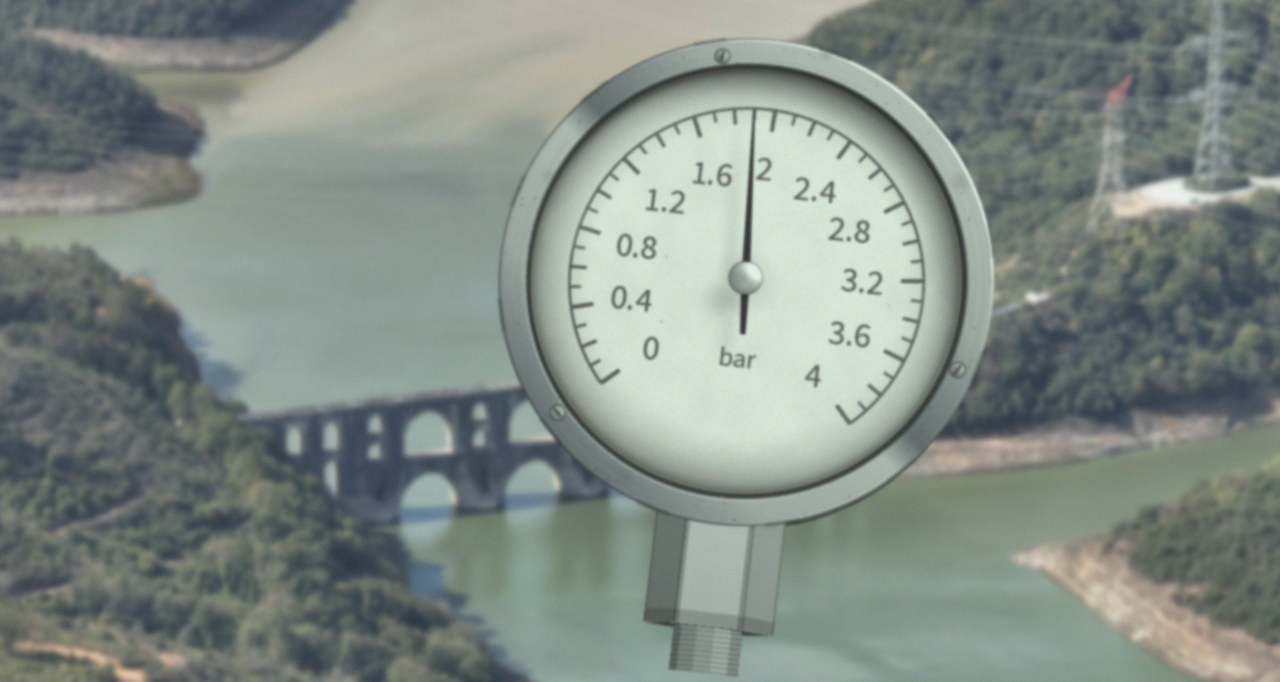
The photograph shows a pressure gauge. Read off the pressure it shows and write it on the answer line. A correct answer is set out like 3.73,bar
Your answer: 1.9,bar
